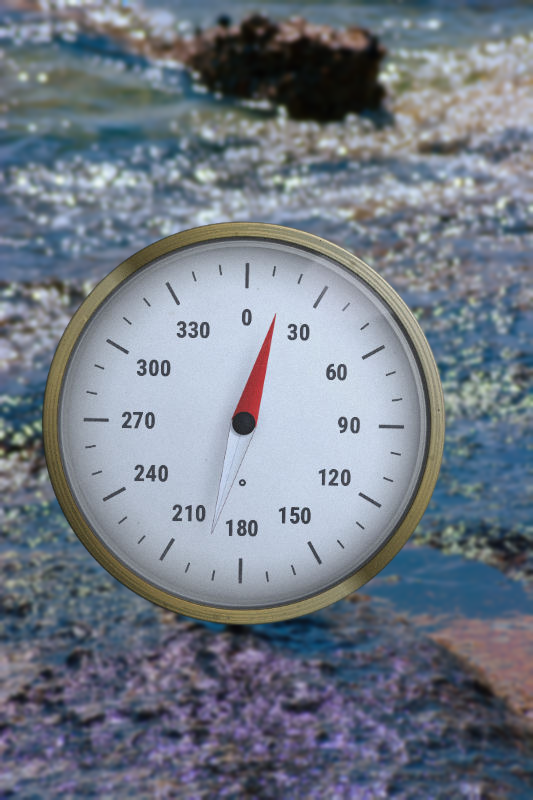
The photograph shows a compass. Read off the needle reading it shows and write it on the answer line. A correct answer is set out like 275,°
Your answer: 15,°
